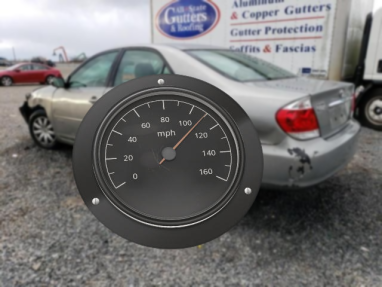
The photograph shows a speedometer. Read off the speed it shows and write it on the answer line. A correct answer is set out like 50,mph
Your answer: 110,mph
